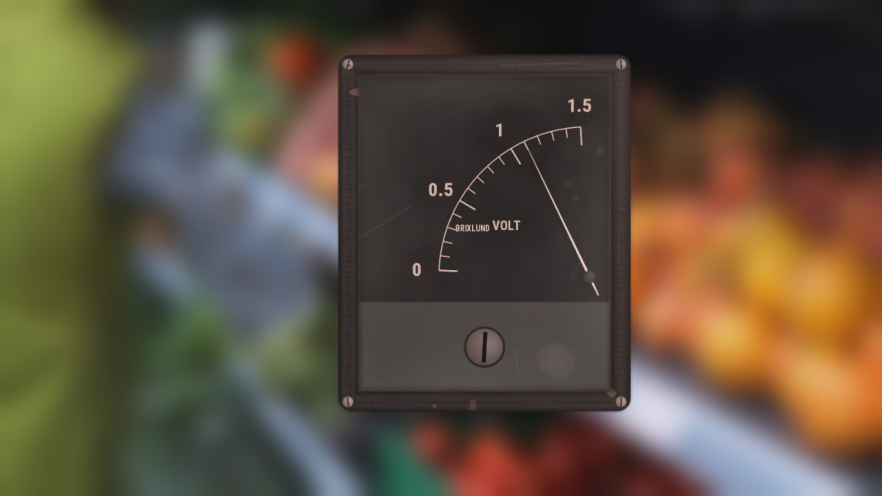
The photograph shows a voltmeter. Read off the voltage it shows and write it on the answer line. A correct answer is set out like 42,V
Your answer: 1.1,V
